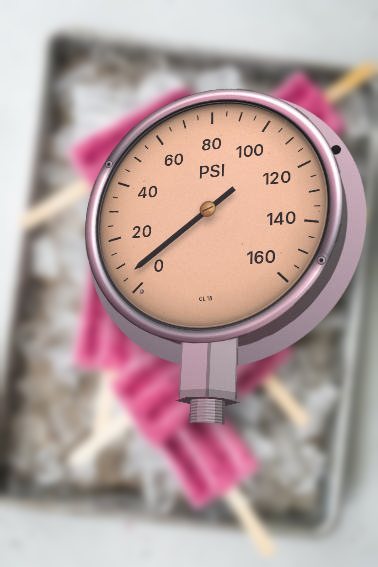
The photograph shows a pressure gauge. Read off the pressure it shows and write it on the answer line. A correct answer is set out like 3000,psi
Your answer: 5,psi
